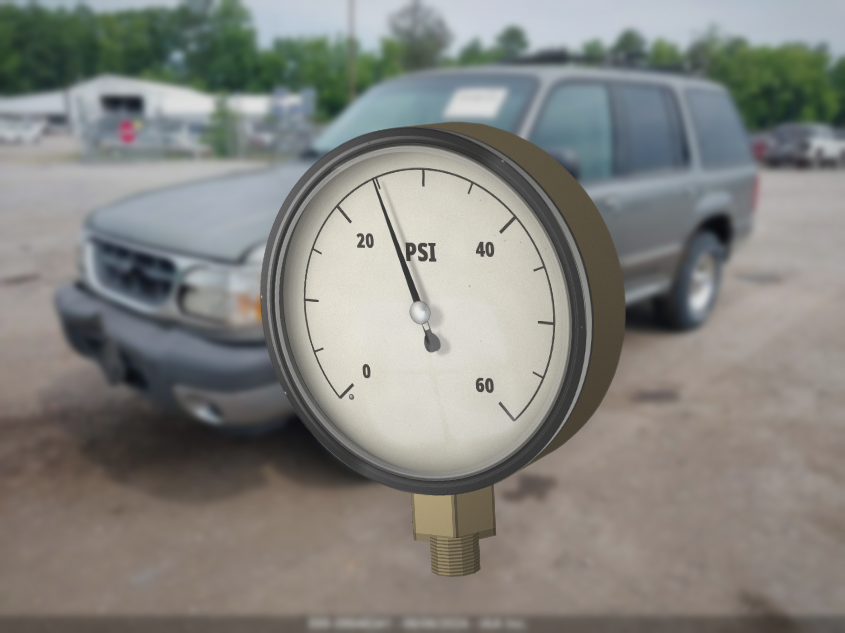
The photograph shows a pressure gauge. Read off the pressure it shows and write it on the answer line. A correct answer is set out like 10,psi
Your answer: 25,psi
